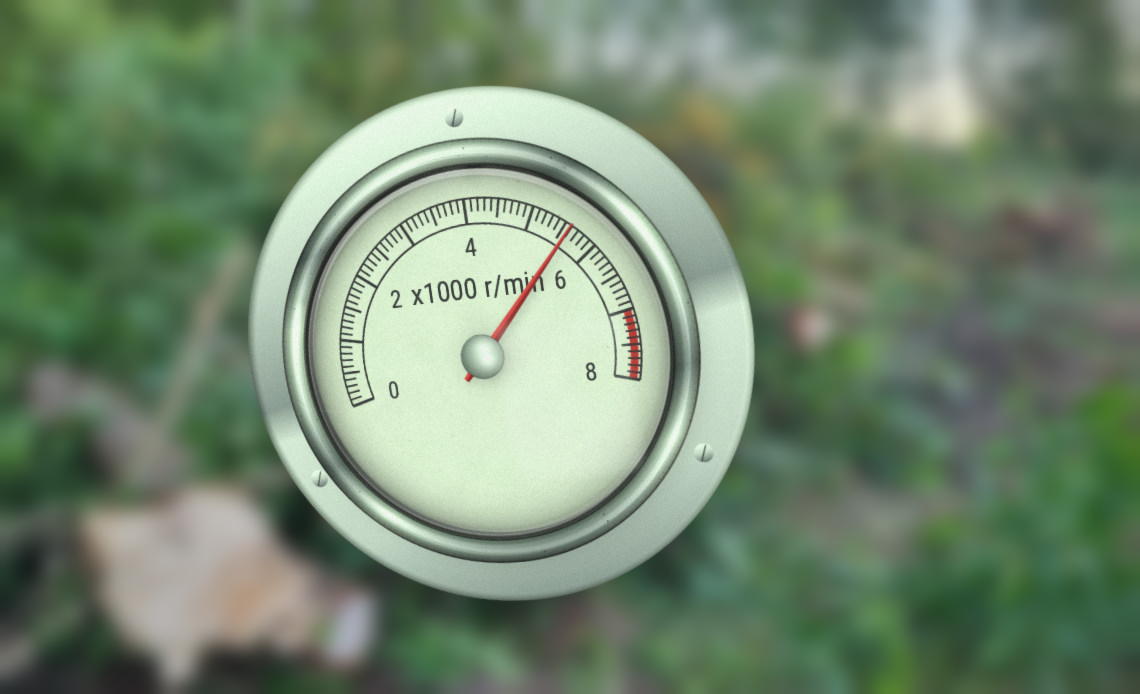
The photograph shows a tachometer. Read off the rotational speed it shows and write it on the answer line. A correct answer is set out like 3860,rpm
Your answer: 5600,rpm
